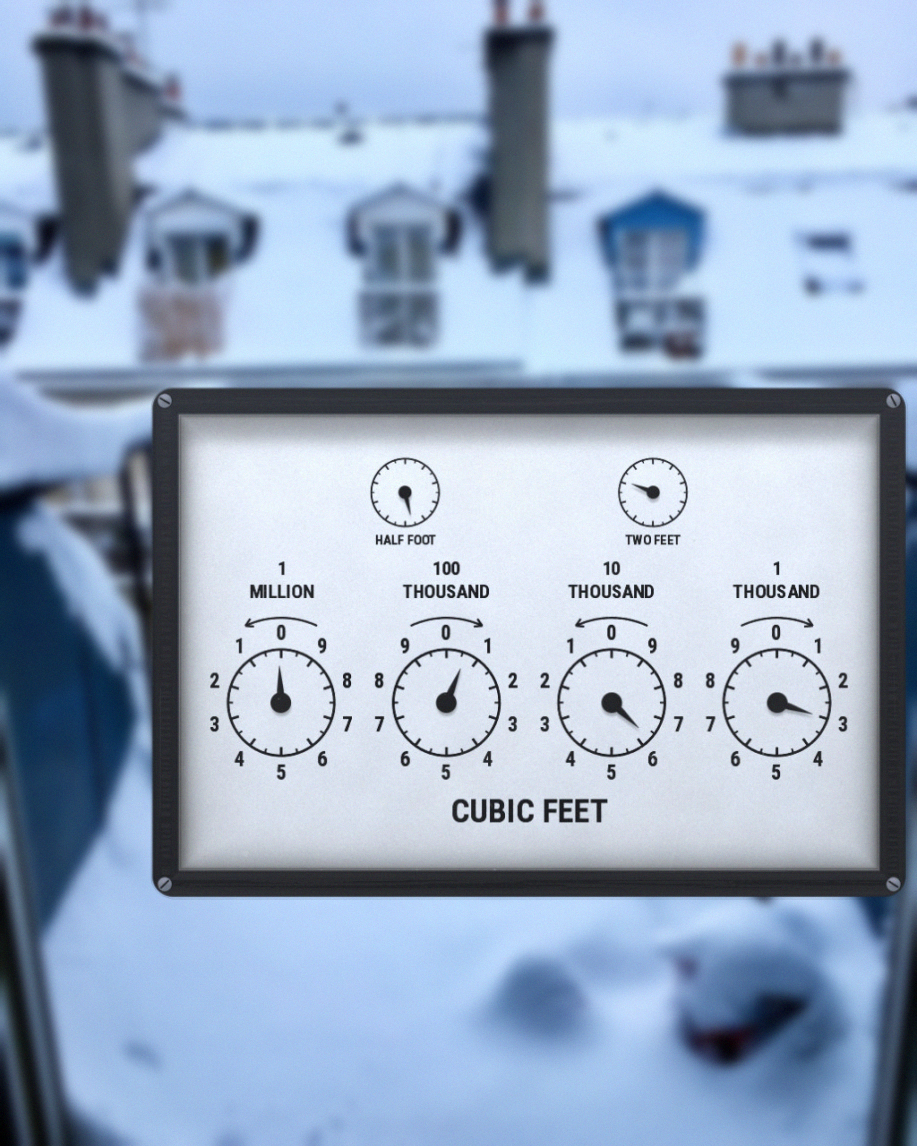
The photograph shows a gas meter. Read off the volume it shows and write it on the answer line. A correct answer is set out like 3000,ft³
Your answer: 6300,ft³
